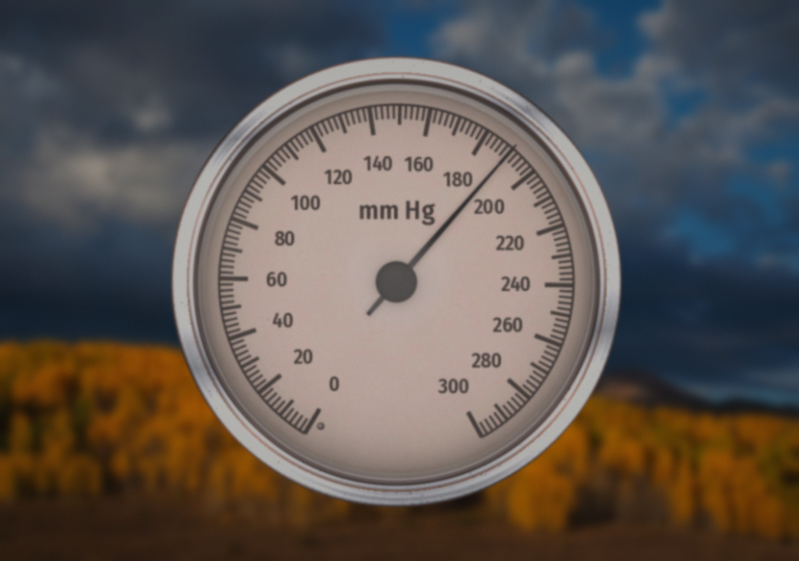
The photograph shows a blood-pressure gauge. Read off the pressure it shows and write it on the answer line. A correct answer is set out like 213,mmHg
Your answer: 190,mmHg
